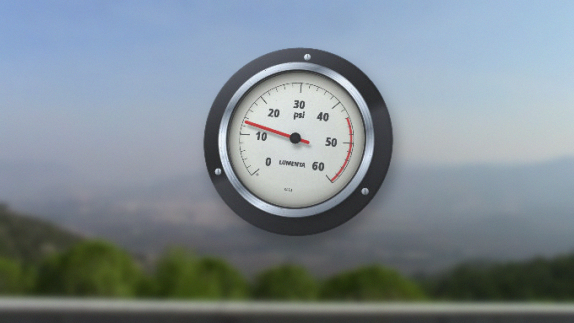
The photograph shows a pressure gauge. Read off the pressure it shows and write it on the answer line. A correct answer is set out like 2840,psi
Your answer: 13,psi
